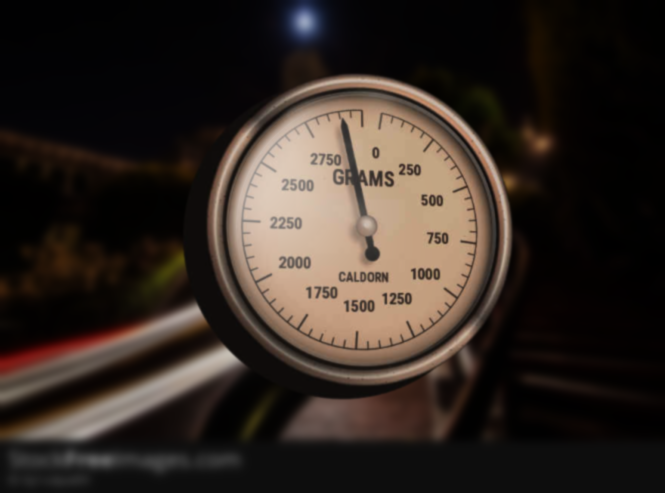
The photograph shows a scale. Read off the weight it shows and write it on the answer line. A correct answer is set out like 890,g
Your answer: 2900,g
